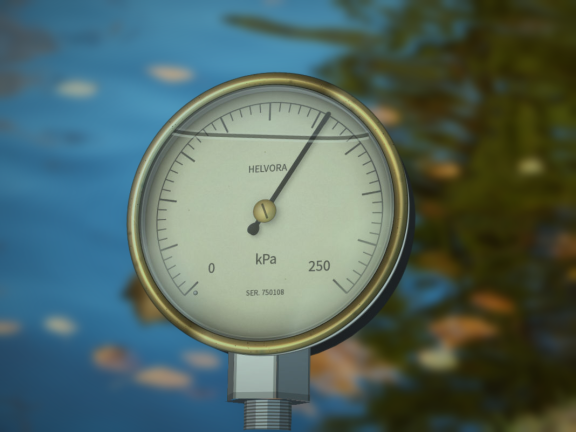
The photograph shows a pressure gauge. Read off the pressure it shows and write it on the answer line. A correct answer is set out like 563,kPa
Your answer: 155,kPa
